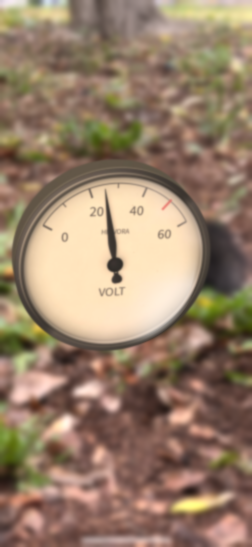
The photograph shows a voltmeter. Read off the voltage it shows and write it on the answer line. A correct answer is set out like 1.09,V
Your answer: 25,V
